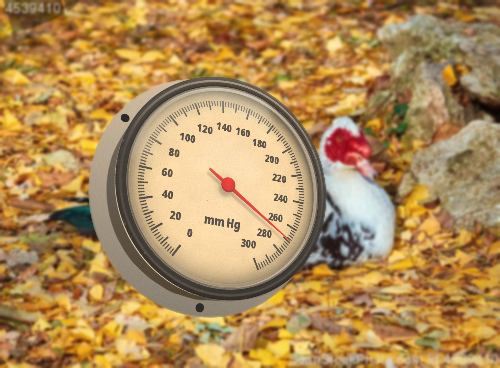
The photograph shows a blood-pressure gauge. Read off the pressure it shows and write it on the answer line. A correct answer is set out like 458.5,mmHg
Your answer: 270,mmHg
